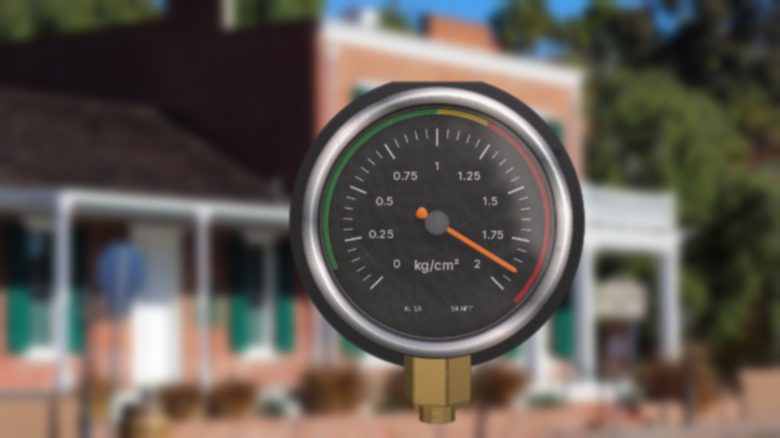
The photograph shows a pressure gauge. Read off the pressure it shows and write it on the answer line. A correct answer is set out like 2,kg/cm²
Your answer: 1.9,kg/cm²
